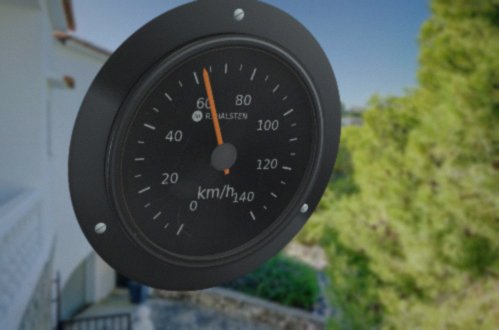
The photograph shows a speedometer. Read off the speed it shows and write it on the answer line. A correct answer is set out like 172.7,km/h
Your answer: 62.5,km/h
